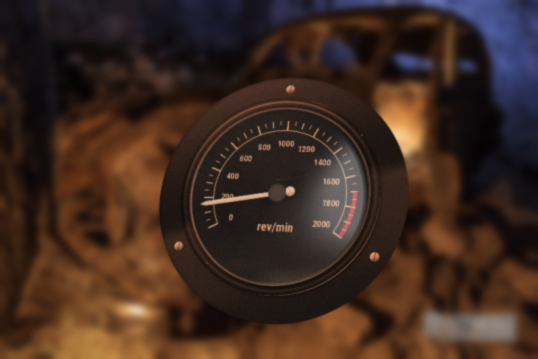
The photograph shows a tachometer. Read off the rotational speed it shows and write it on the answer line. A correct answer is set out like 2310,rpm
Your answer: 150,rpm
